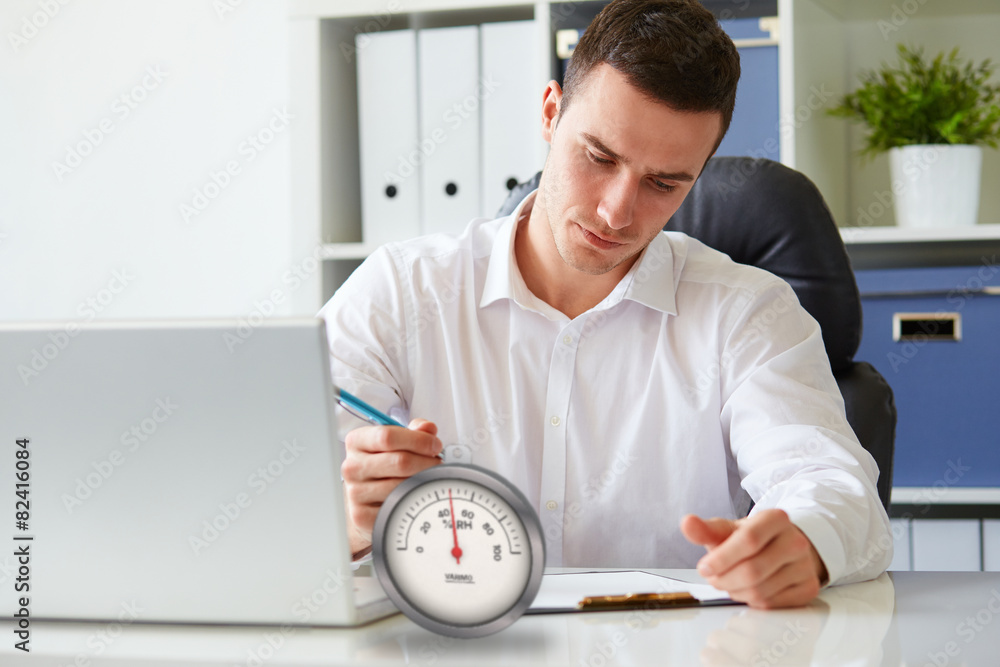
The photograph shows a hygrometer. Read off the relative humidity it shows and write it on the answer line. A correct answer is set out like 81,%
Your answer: 48,%
